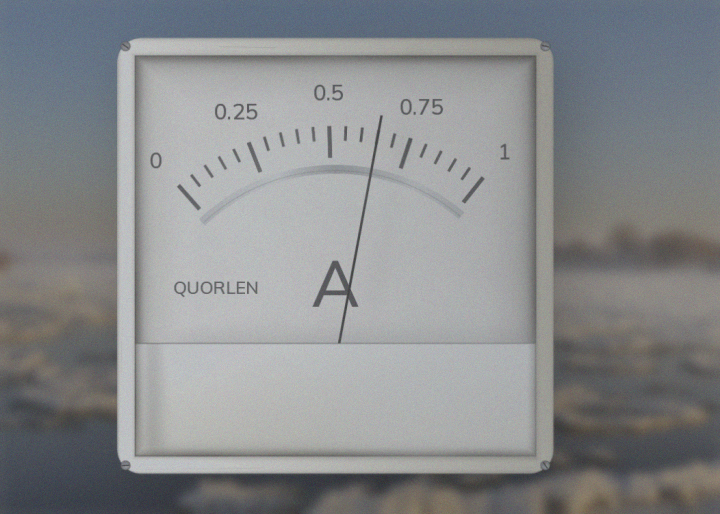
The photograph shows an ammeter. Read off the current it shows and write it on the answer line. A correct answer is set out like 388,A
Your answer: 0.65,A
